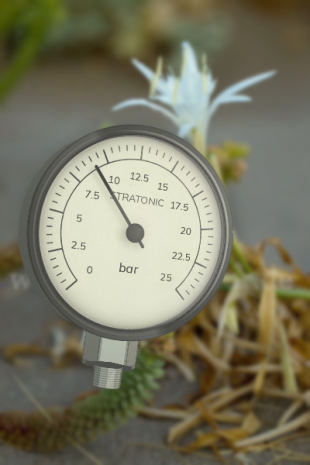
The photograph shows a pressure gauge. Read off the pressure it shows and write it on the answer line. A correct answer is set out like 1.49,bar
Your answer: 9,bar
